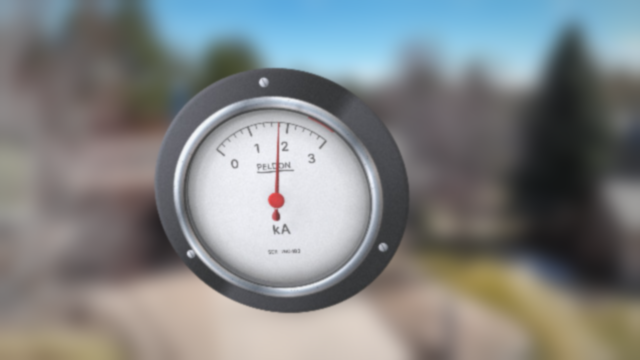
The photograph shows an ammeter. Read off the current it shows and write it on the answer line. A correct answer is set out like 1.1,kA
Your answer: 1.8,kA
